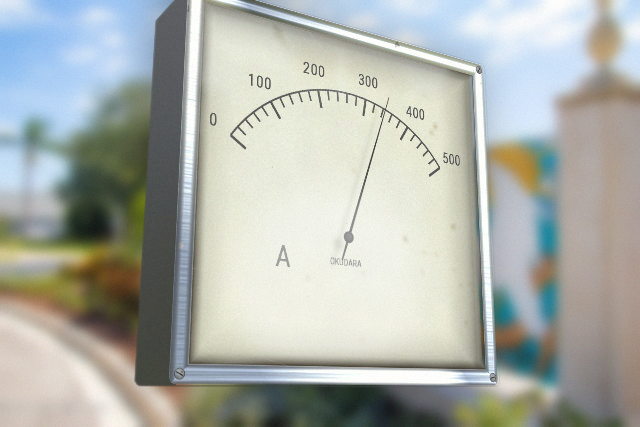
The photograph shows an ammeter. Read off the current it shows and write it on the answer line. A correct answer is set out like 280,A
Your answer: 340,A
